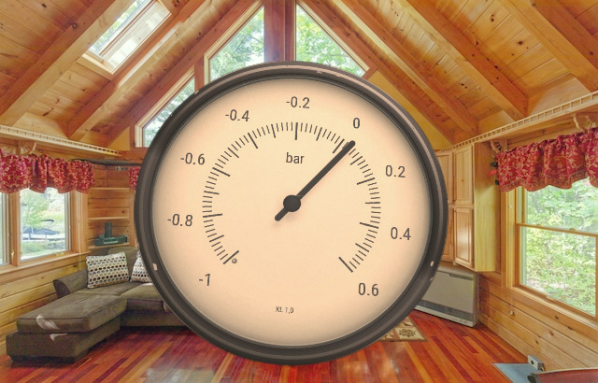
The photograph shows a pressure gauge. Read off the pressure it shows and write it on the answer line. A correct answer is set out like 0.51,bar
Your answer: 0.04,bar
